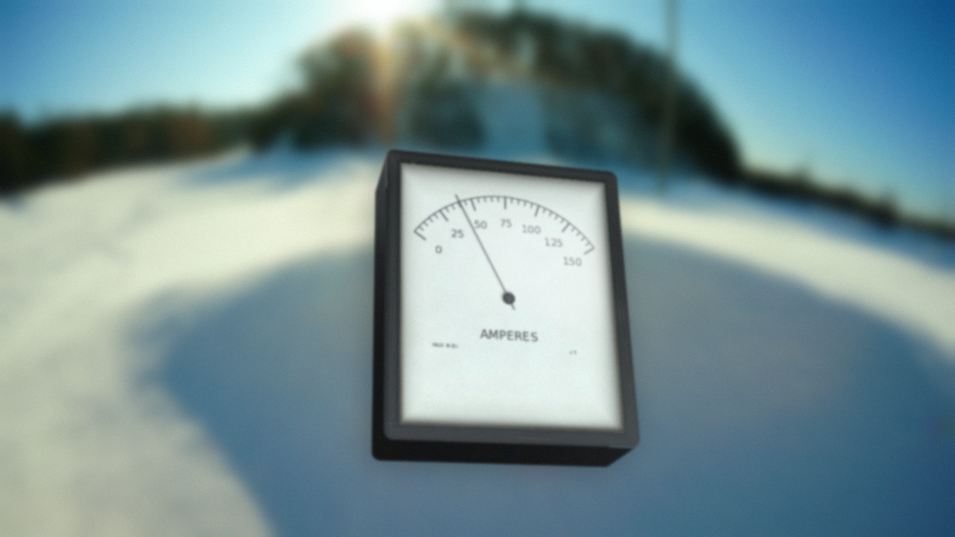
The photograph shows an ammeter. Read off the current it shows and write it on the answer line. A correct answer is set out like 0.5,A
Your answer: 40,A
